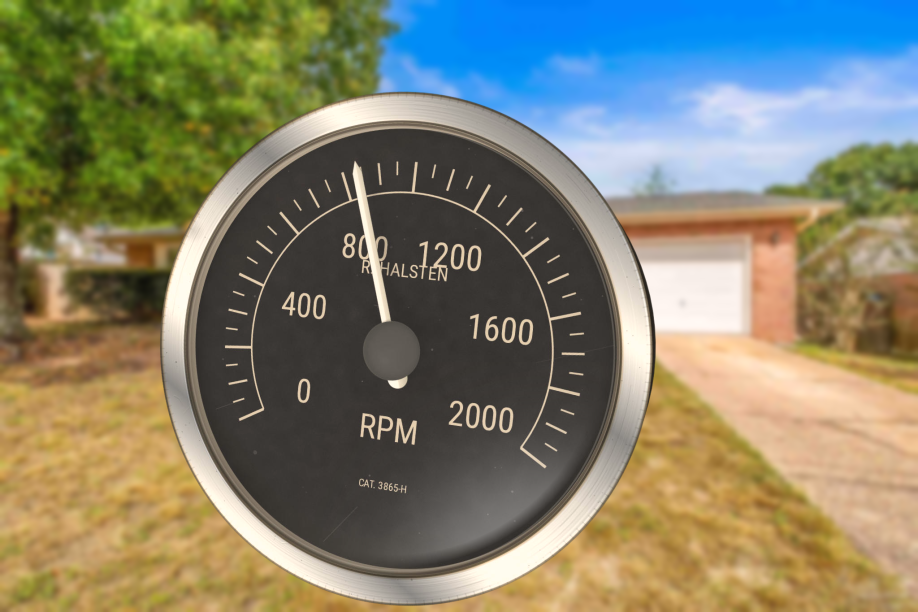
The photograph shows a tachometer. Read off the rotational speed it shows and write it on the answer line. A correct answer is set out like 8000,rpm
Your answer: 850,rpm
